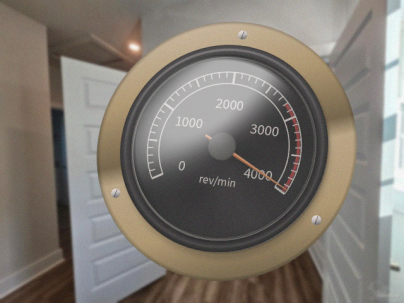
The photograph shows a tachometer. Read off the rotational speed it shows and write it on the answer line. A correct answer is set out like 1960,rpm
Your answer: 3950,rpm
